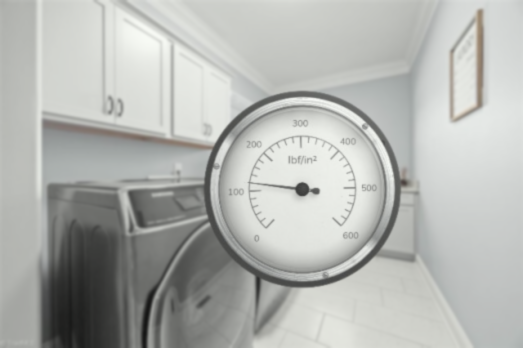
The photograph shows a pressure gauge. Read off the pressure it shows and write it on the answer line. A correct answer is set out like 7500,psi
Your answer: 120,psi
